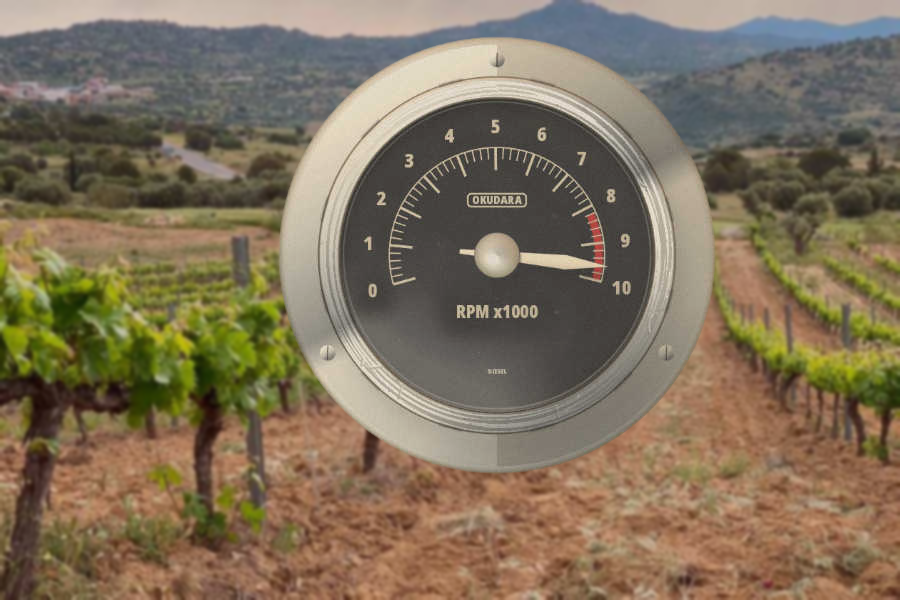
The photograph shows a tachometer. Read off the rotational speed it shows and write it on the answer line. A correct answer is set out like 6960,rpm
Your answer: 9600,rpm
